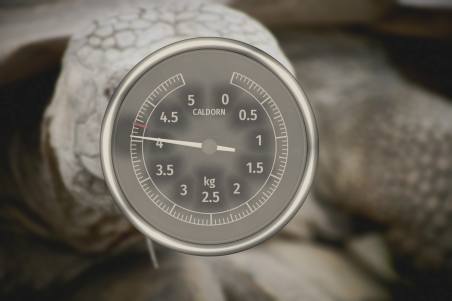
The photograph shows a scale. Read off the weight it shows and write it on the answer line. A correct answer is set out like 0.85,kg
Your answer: 4.05,kg
